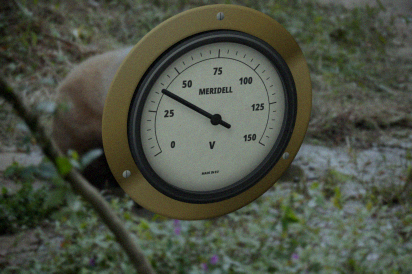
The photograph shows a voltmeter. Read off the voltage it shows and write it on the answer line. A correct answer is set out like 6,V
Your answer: 37.5,V
